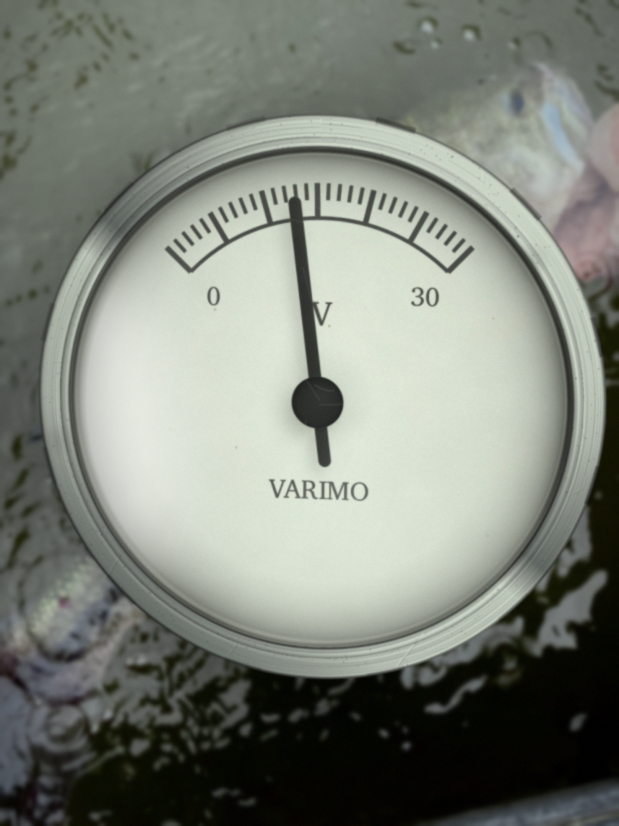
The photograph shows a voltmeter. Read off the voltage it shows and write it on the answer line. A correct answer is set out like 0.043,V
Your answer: 13,V
